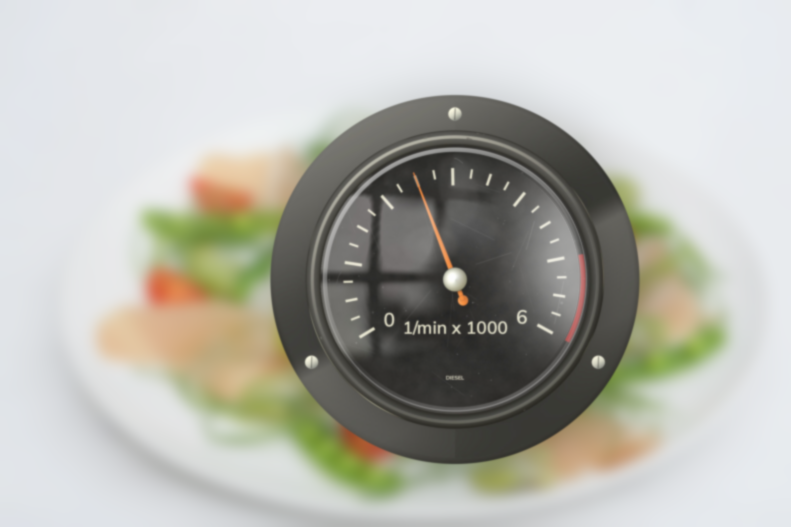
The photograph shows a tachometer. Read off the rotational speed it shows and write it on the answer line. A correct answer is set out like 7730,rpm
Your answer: 2500,rpm
